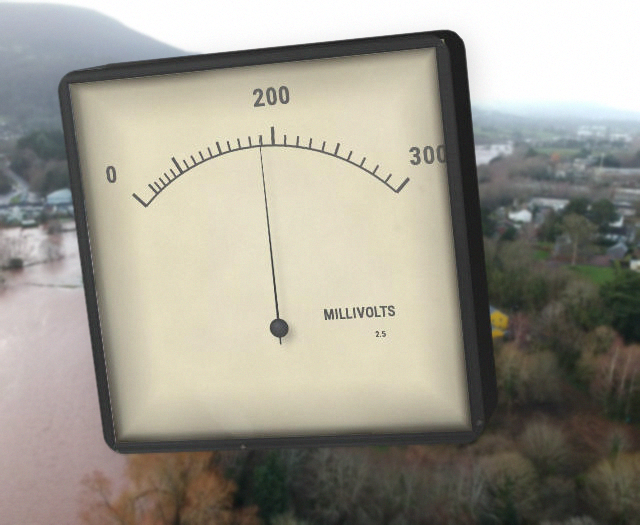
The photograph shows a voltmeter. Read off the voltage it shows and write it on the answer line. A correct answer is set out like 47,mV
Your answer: 190,mV
